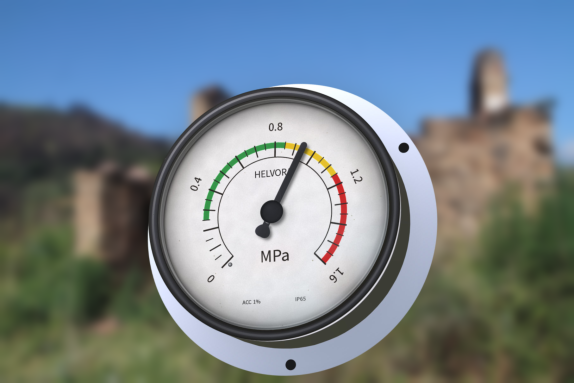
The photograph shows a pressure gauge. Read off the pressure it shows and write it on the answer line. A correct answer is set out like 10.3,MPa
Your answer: 0.95,MPa
